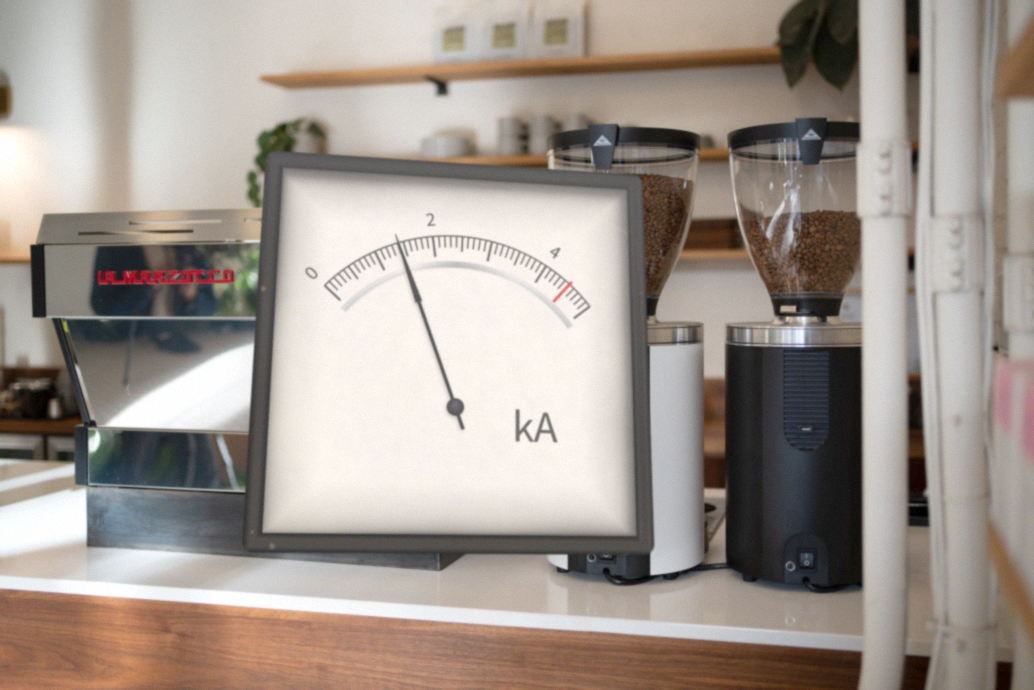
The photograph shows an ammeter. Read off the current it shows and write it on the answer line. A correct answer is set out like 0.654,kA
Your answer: 1.4,kA
